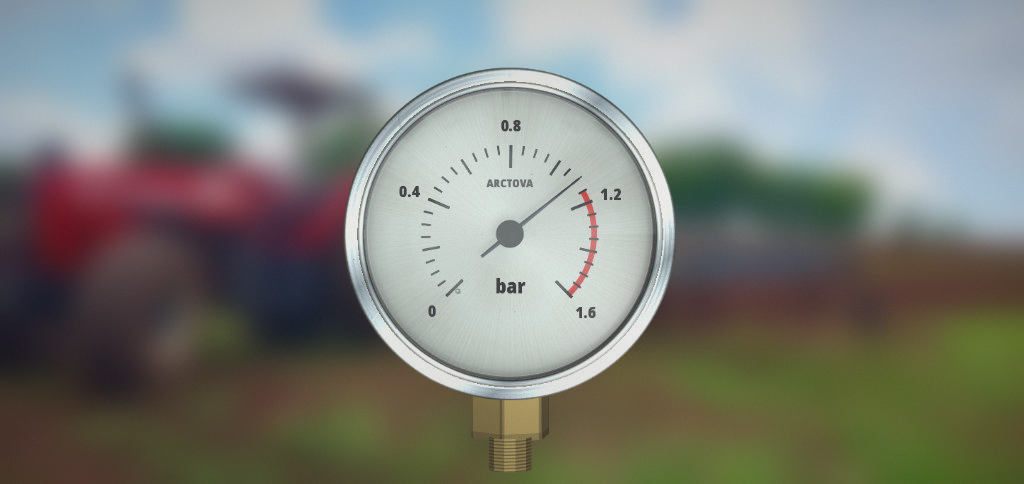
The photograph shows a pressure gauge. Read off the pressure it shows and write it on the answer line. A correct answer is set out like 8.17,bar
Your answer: 1.1,bar
